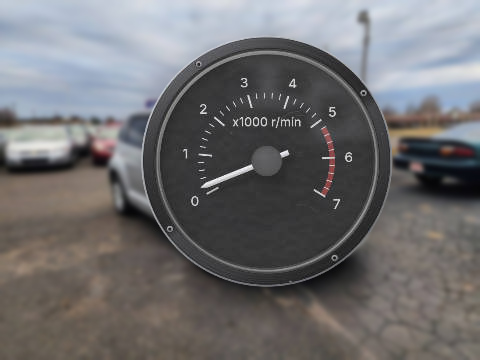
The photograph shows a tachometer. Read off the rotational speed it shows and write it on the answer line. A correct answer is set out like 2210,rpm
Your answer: 200,rpm
